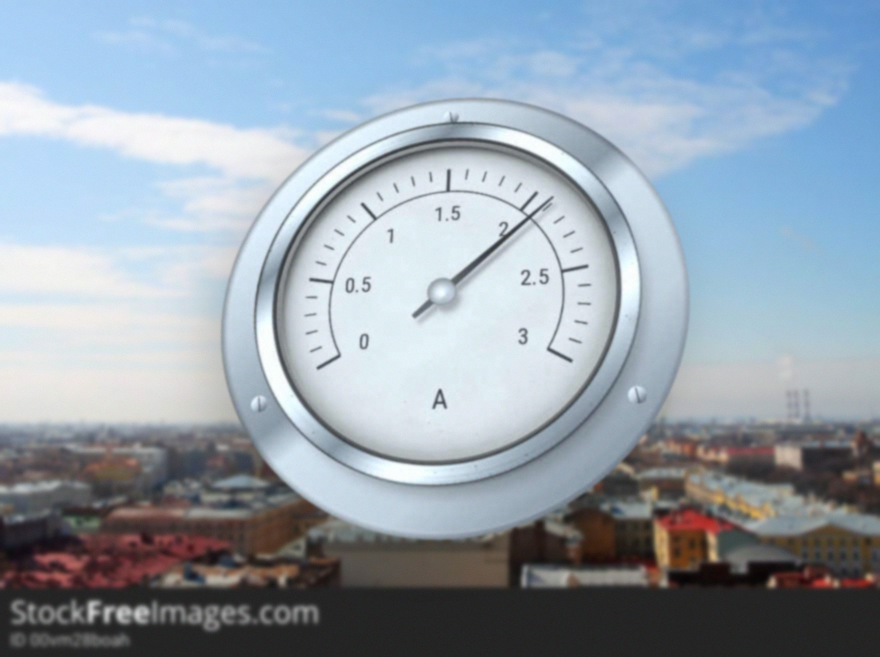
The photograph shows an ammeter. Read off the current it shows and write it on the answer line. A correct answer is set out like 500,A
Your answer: 2.1,A
